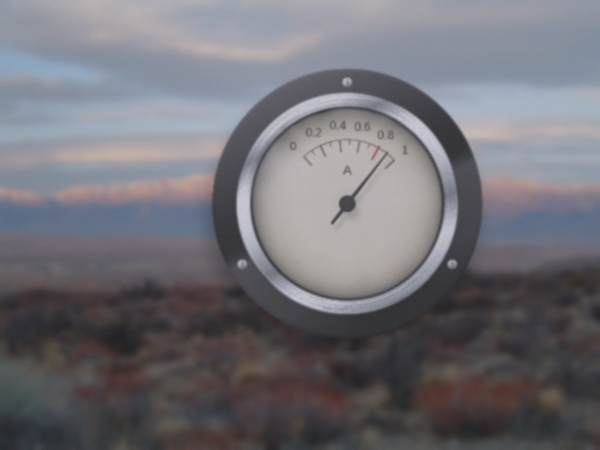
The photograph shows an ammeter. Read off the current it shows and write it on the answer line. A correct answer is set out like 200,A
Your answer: 0.9,A
